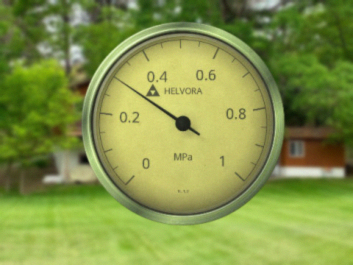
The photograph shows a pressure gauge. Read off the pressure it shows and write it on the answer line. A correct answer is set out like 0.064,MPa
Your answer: 0.3,MPa
